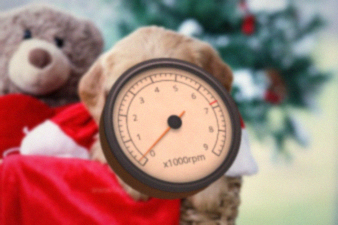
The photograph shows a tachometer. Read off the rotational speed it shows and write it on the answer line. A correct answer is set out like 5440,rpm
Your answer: 200,rpm
